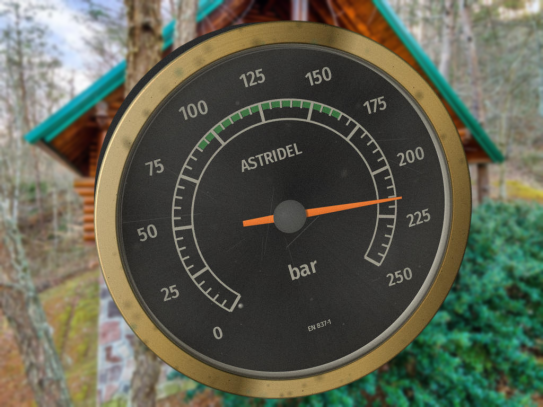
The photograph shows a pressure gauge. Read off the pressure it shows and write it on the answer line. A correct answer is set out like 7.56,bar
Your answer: 215,bar
